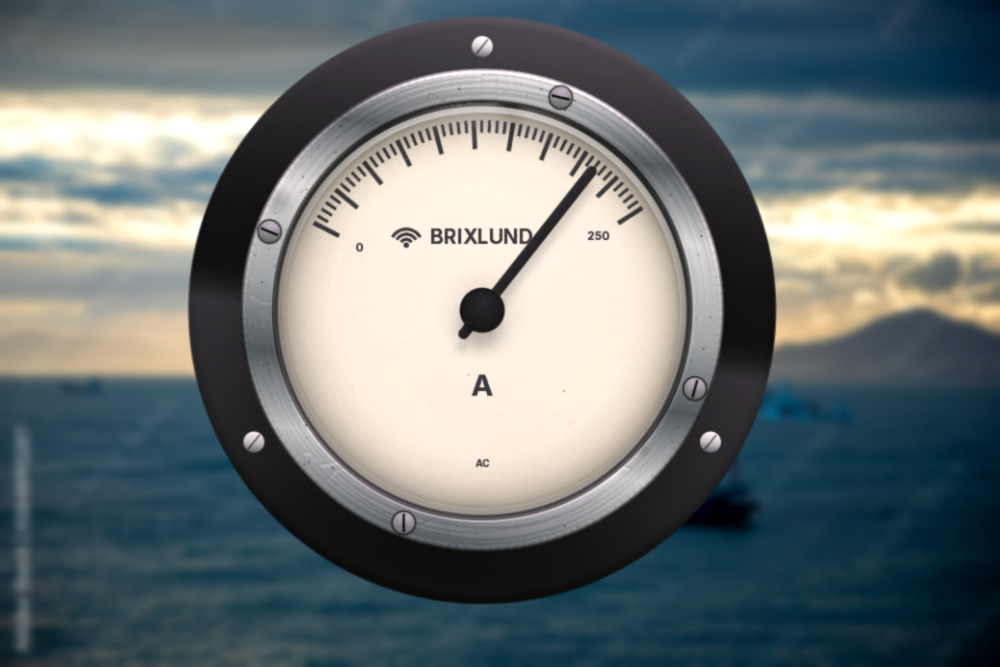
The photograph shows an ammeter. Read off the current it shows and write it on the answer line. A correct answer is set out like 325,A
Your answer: 210,A
